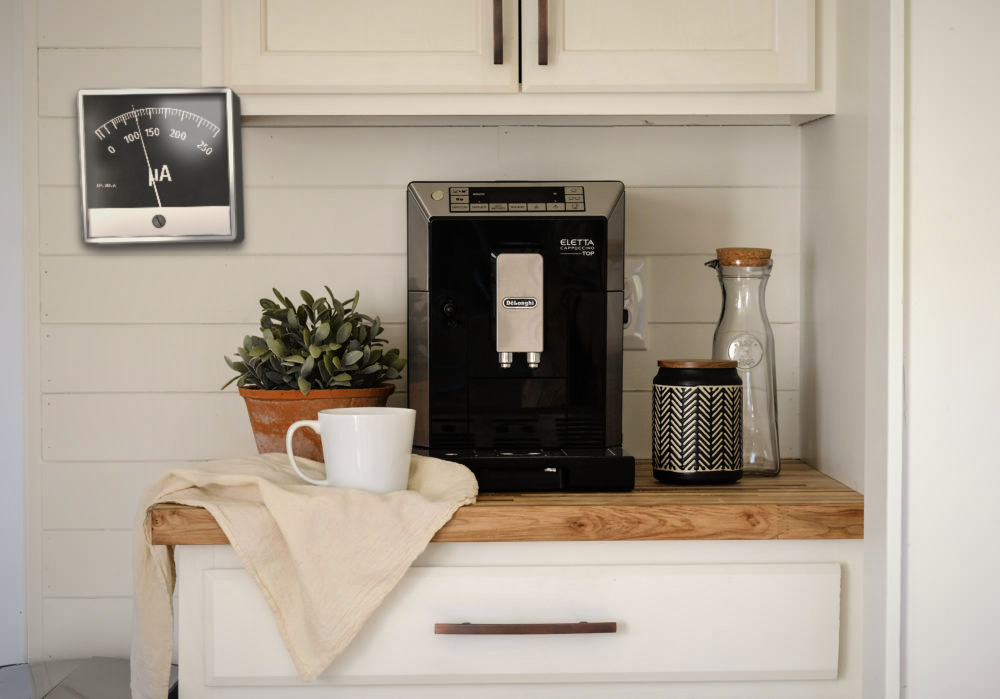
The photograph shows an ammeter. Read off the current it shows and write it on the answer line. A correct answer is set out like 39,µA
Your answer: 125,µA
